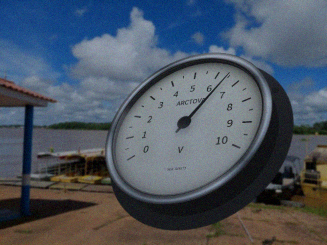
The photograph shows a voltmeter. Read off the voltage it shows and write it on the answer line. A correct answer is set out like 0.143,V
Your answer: 6.5,V
